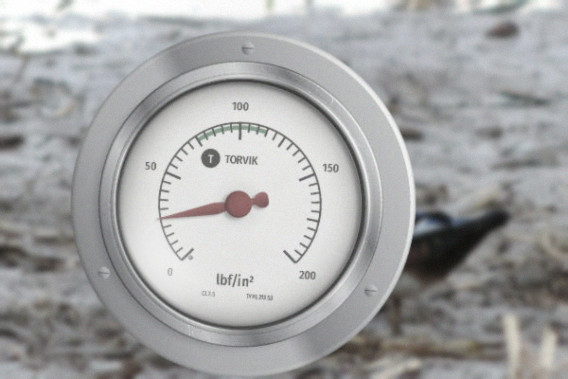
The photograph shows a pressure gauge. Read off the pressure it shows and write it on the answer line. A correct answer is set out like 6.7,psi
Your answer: 25,psi
